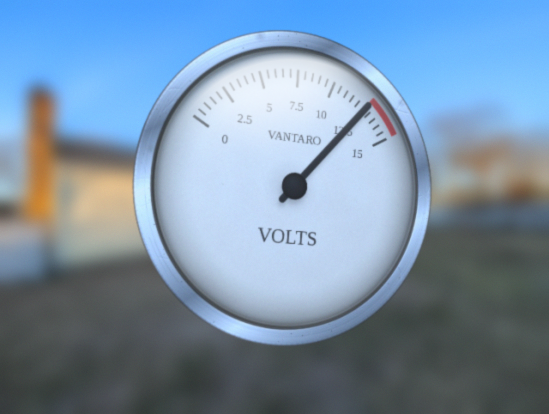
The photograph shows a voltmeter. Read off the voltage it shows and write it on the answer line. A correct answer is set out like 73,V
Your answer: 12.5,V
